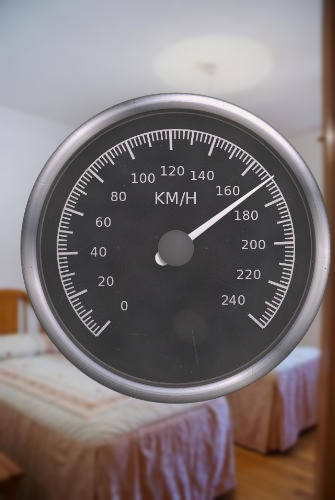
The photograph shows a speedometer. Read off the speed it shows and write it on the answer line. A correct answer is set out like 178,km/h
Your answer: 170,km/h
